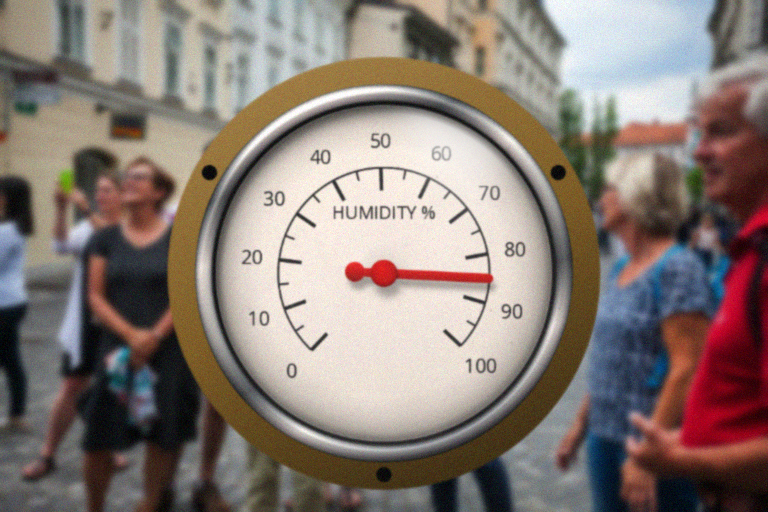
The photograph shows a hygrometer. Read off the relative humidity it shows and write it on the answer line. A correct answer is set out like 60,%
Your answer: 85,%
